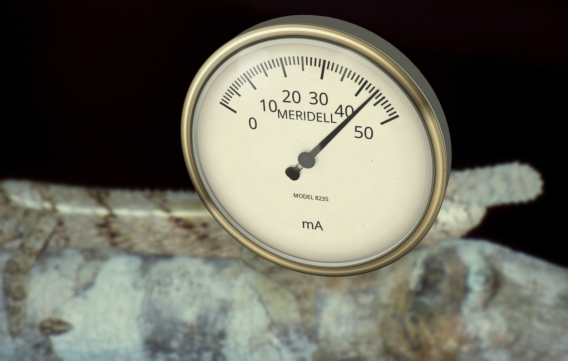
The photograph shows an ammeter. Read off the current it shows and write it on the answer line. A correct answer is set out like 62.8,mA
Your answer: 43,mA
